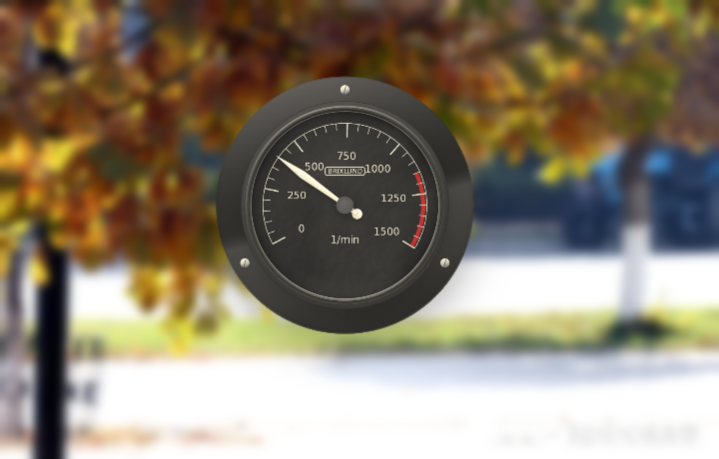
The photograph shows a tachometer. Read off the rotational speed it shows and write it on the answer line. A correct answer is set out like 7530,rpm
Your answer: 400,rpm
